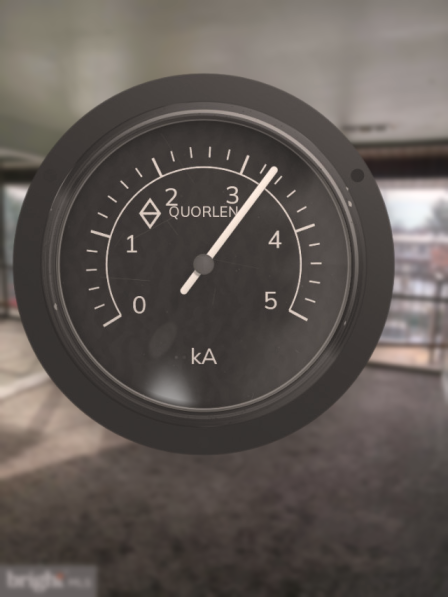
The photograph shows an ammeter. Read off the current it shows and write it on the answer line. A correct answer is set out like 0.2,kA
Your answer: 3.3,kA
